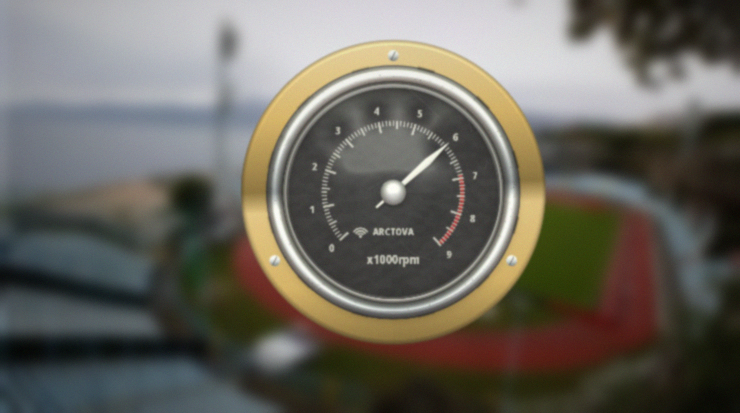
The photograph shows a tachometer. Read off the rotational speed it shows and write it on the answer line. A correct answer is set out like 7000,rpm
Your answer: 6000,rpm
